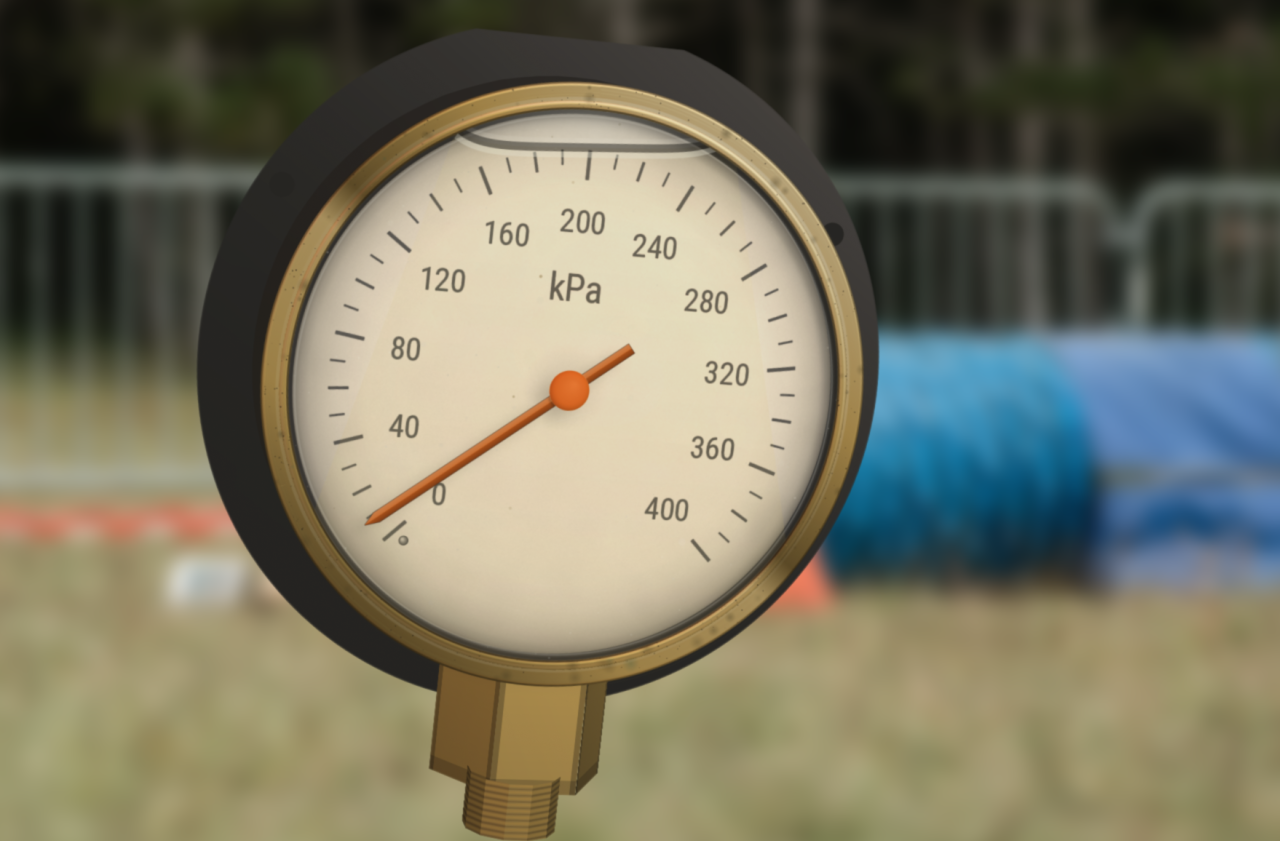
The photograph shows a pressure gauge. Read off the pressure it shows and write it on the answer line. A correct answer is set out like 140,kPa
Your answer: 10,kPa
